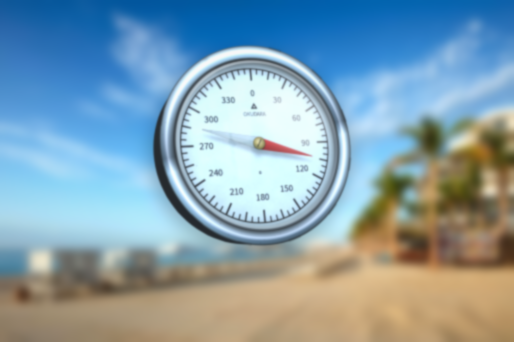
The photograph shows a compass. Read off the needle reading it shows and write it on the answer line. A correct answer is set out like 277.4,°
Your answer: 105,°
